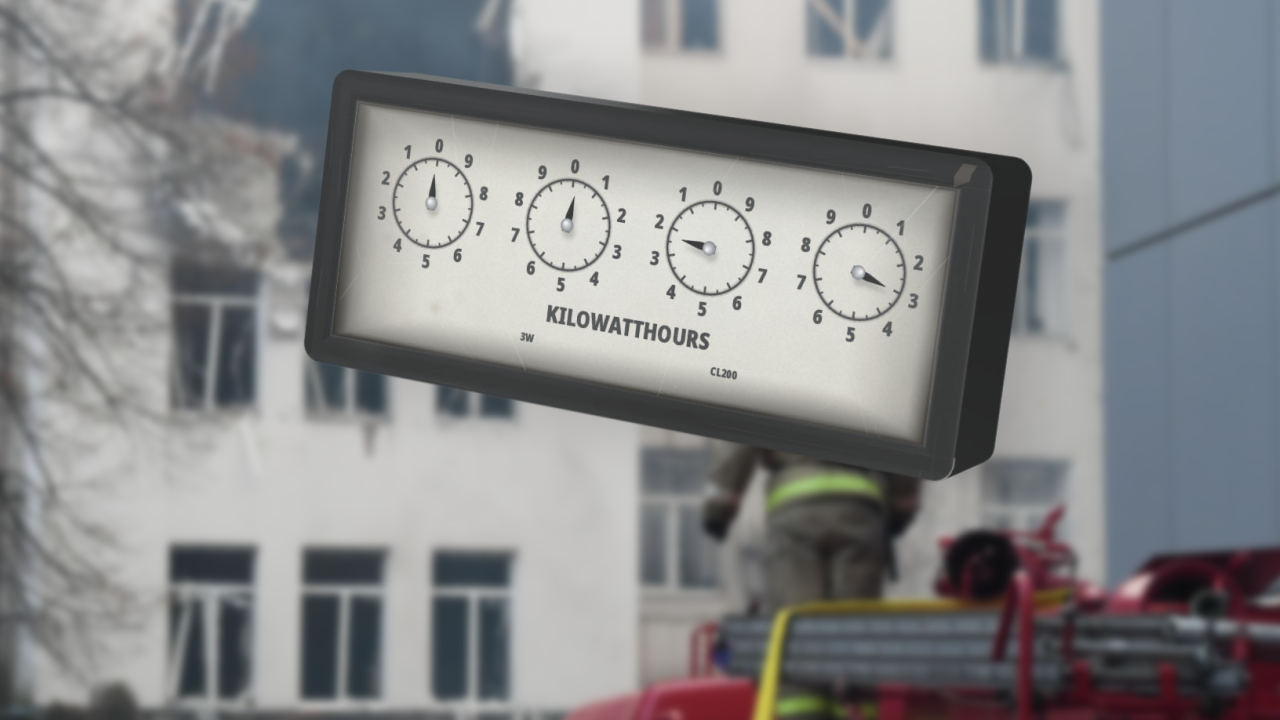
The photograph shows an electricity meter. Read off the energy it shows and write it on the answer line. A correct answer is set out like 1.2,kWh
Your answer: 23,kWh
